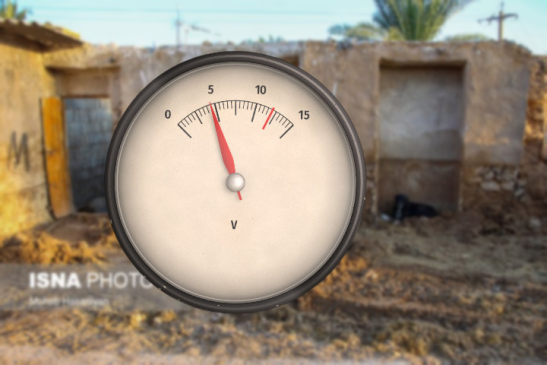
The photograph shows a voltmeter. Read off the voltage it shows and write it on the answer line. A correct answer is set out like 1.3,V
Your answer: 4.5,V
